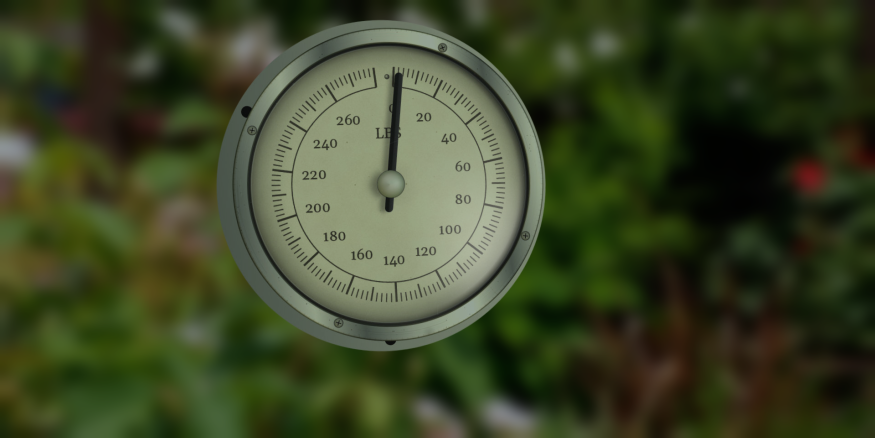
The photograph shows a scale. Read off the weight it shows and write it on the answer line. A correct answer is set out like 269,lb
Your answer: 2,lb
